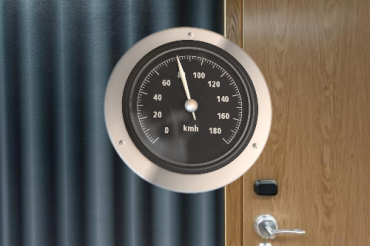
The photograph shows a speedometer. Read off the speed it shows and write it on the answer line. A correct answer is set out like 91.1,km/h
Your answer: 80,km/h
